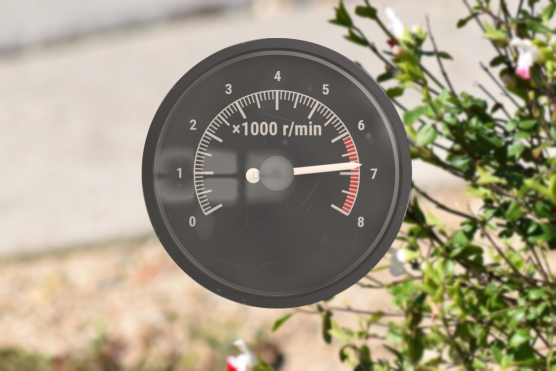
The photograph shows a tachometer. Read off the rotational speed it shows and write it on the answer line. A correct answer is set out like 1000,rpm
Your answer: 6800,rpm
